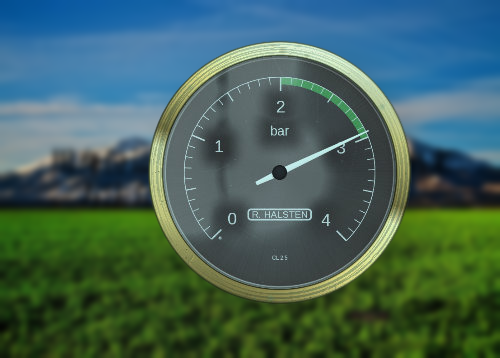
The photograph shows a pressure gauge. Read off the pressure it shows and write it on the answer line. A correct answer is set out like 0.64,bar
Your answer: 2.95,bar
